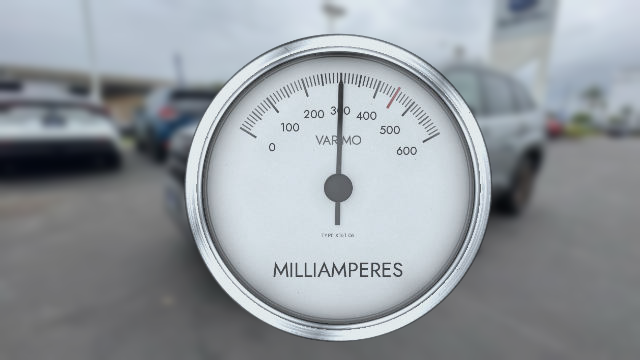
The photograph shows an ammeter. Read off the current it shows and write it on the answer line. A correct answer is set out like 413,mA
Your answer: 300,mA
